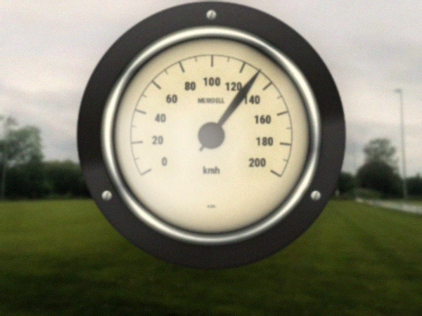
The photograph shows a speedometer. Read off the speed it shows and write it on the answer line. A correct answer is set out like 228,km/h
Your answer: 130,km/h
